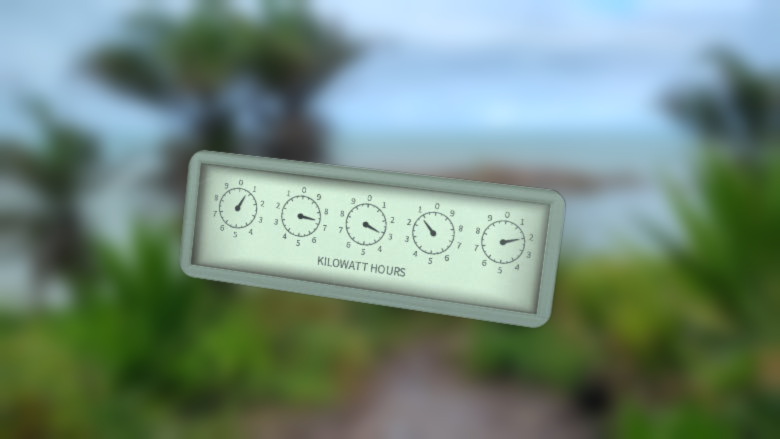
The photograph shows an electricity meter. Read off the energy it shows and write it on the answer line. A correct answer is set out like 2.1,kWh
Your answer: 7312,kWh
